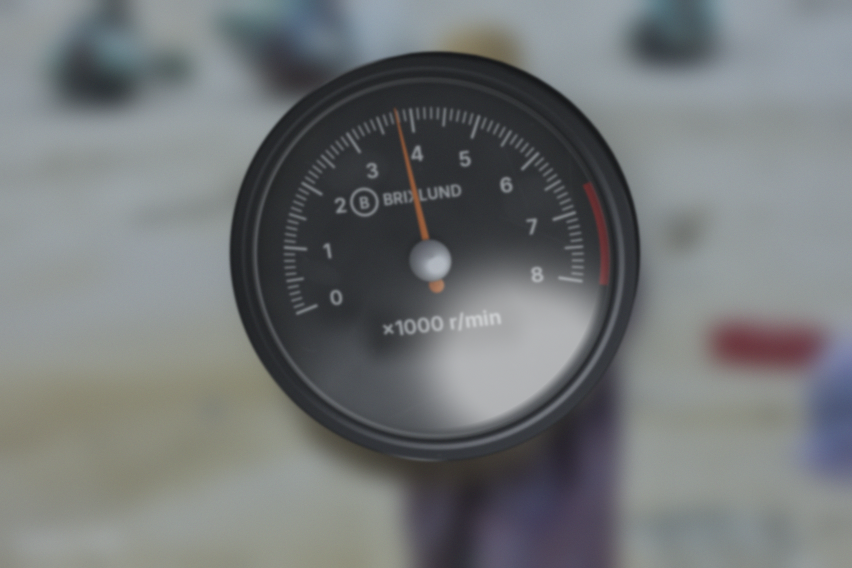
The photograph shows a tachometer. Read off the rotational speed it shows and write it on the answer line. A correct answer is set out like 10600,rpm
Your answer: 3800,rpm
